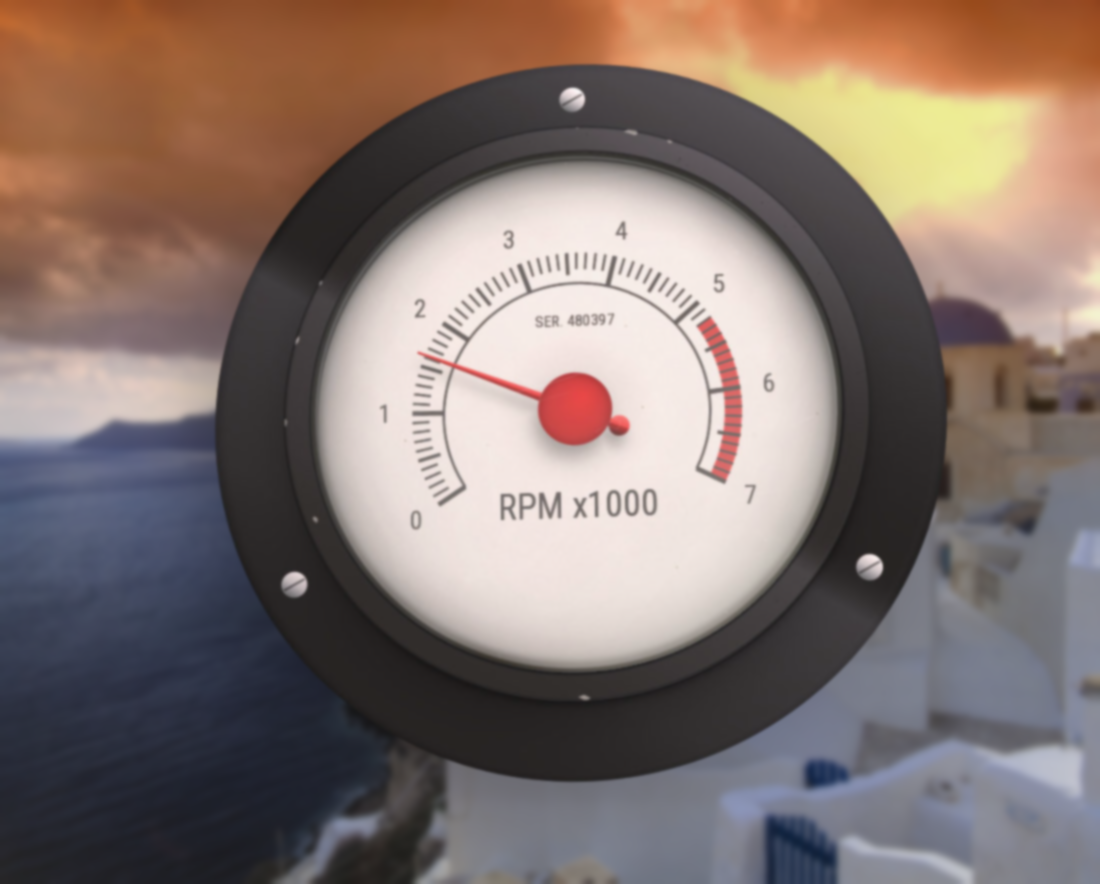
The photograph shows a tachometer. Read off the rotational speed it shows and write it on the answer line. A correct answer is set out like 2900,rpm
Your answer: 1600,rpm
